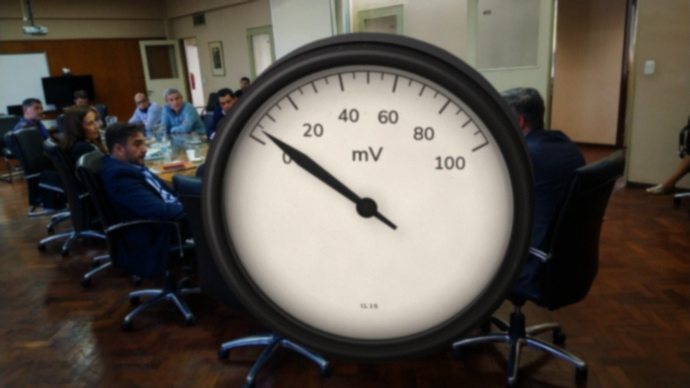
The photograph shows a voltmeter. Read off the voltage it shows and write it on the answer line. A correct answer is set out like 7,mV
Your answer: 5,mV
